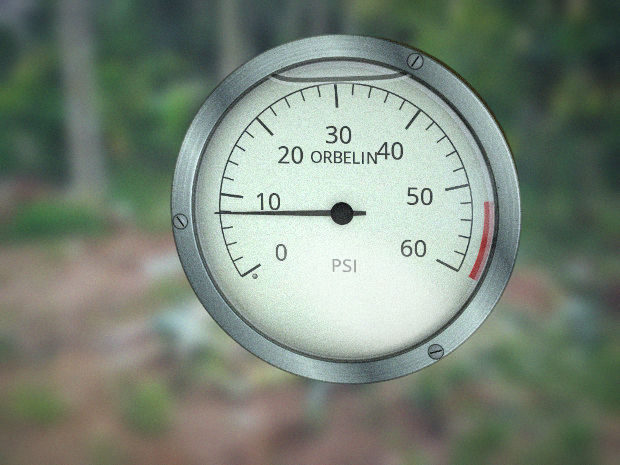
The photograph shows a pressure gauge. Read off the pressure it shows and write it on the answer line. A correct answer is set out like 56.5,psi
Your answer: 8,psi
